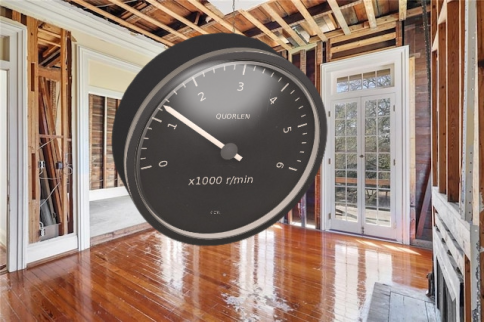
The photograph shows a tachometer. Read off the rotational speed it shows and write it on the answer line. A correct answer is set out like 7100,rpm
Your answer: 1300,rpm
